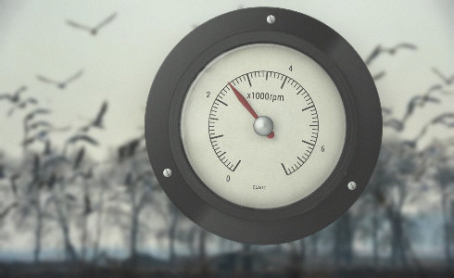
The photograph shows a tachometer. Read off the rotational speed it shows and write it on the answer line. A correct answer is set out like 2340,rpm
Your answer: 2500,rpm
